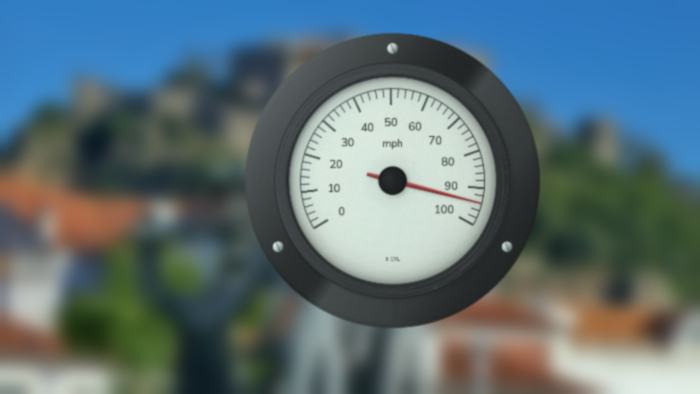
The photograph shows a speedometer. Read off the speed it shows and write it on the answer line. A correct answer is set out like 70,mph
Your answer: 94,mph
